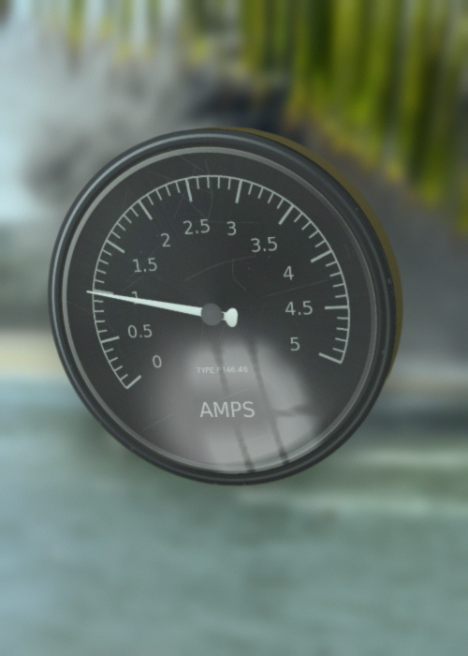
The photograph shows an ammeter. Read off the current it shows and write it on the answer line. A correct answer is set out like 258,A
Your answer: 1,A
